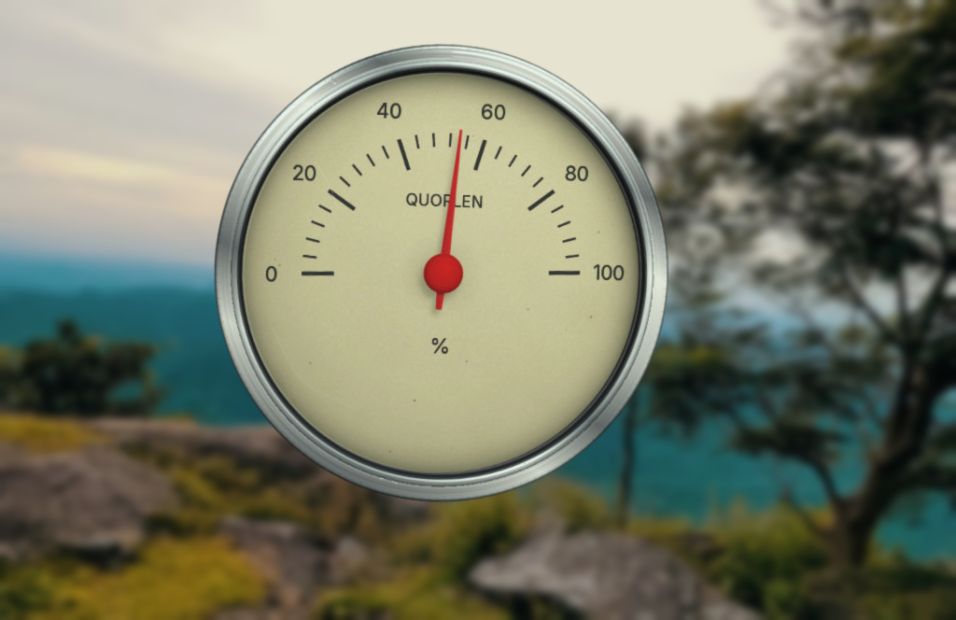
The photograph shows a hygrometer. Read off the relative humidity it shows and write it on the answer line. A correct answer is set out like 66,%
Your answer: 54,%
